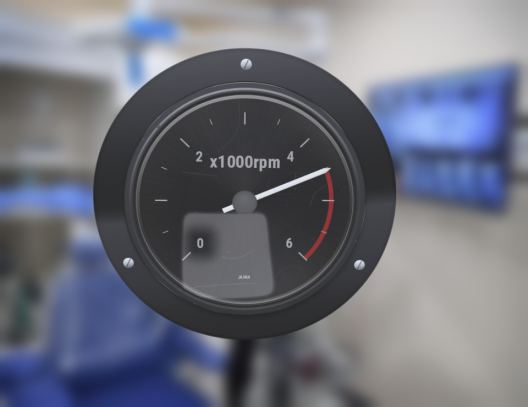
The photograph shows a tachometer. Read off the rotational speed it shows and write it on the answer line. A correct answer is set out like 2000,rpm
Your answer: 4500,rpm
